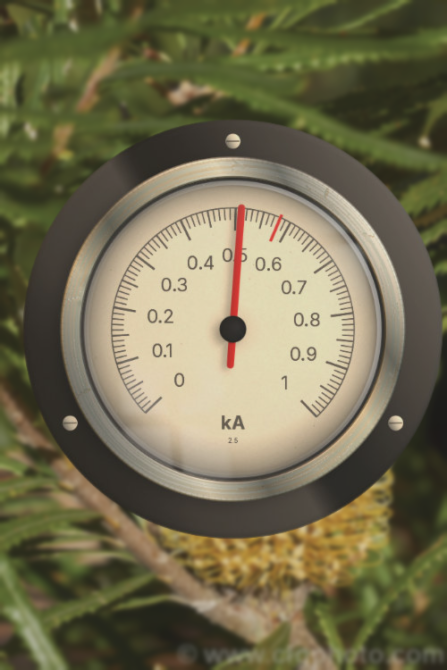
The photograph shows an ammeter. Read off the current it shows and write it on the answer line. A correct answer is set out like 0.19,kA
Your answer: 0.51,kA
